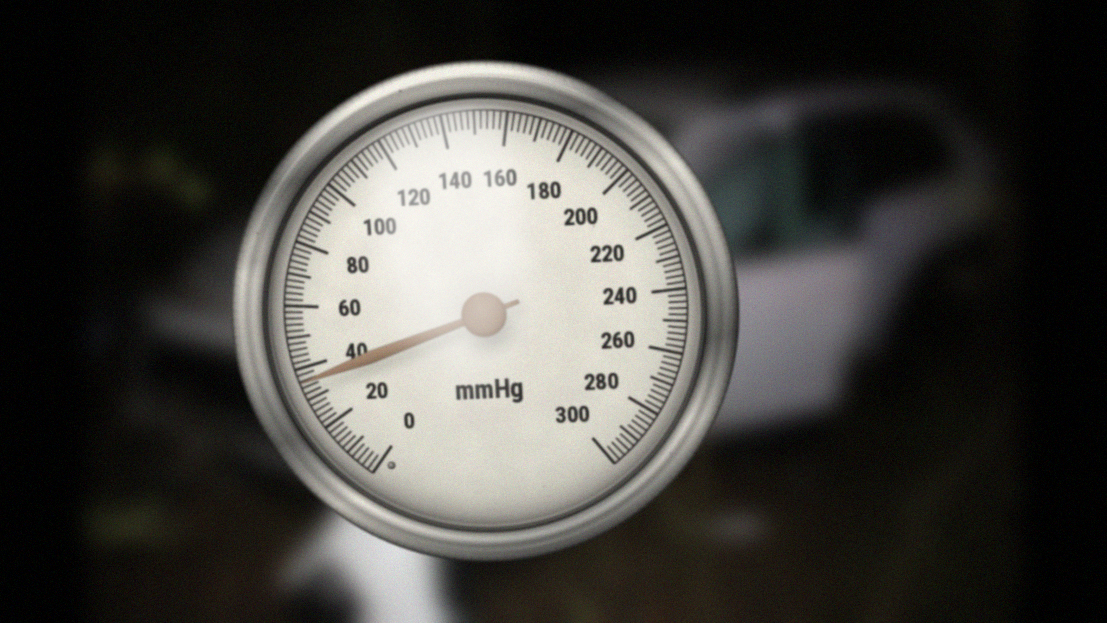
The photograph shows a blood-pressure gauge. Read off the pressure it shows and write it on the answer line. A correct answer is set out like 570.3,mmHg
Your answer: 36,mmHg
